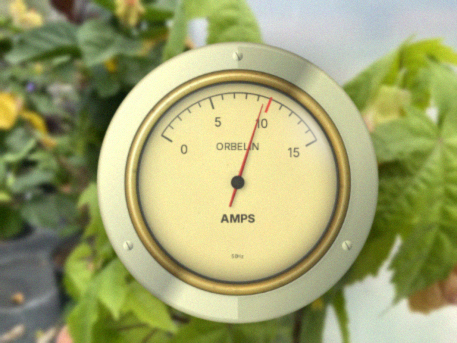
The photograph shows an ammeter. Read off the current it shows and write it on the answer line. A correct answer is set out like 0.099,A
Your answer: 9.5,A
